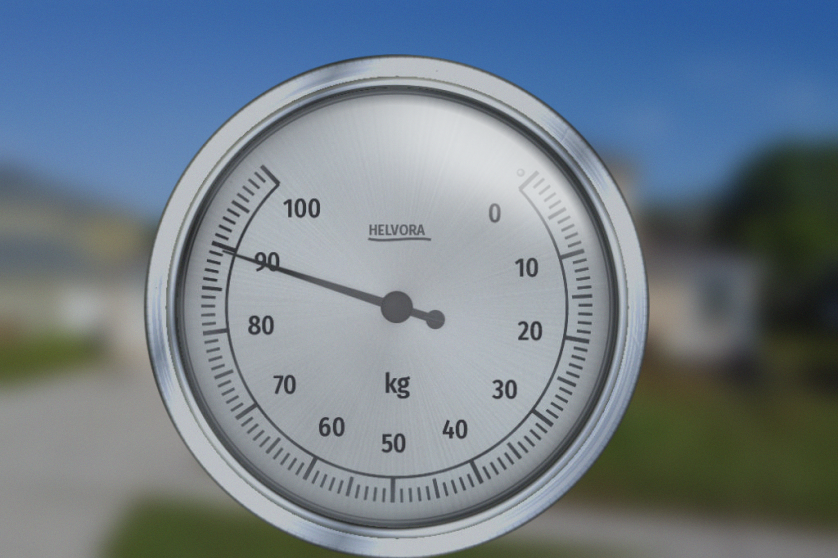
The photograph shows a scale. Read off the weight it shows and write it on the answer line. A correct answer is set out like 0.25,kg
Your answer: 89.5,kg
